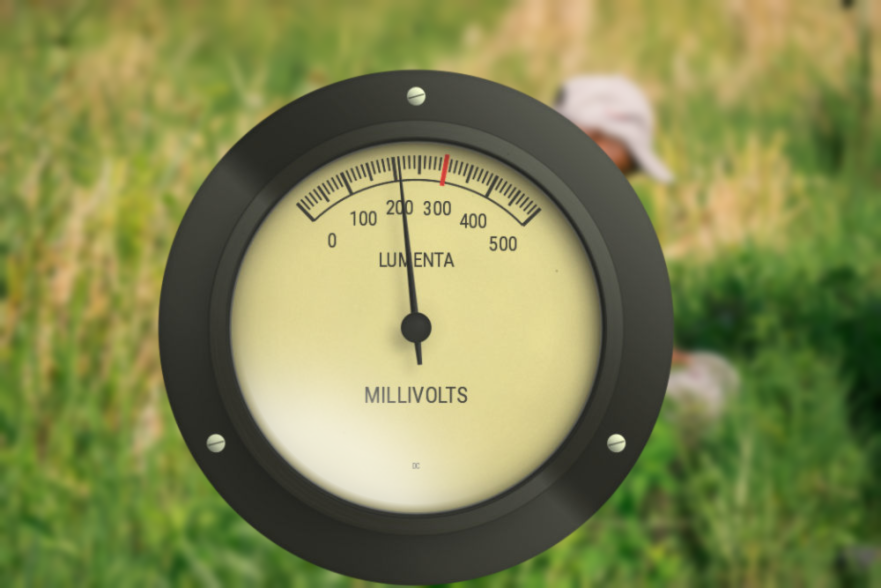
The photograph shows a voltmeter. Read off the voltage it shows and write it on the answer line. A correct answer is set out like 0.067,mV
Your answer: 210,mV
